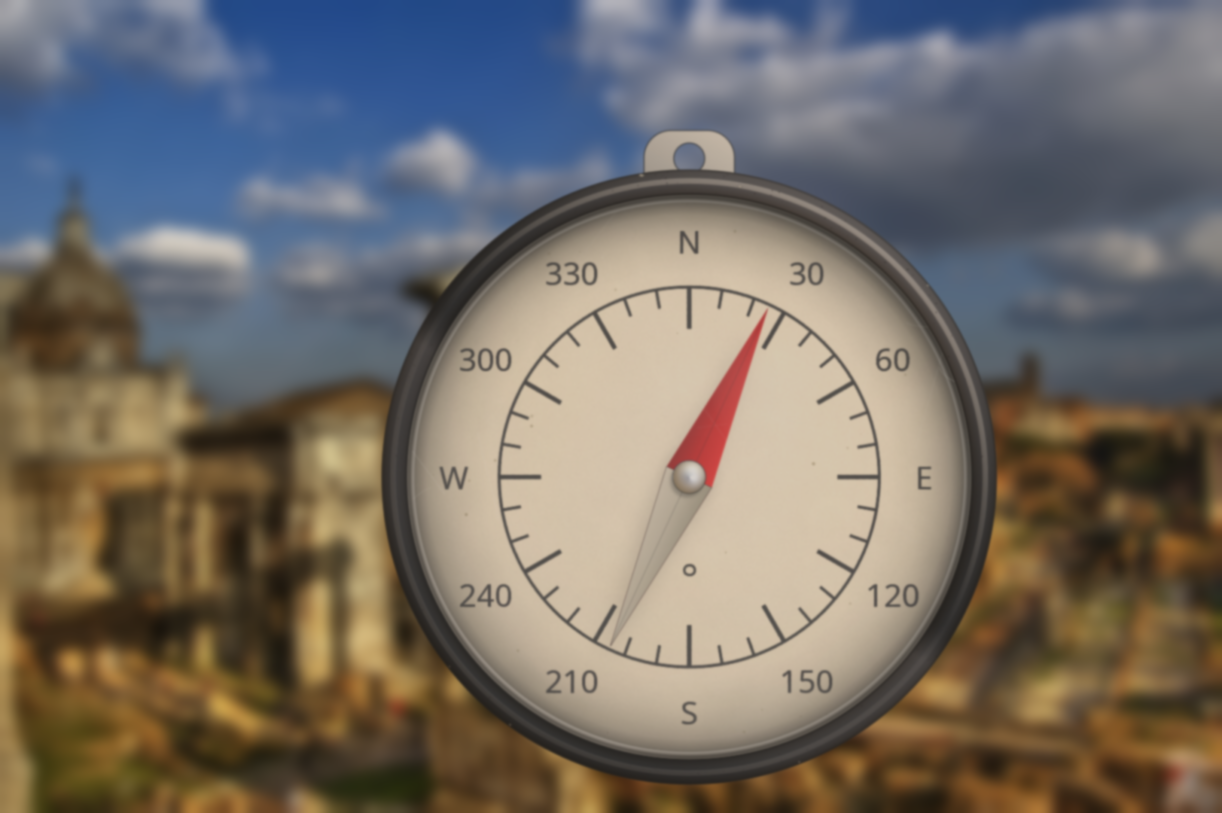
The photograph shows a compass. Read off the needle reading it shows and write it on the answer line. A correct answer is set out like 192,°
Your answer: 25,°
